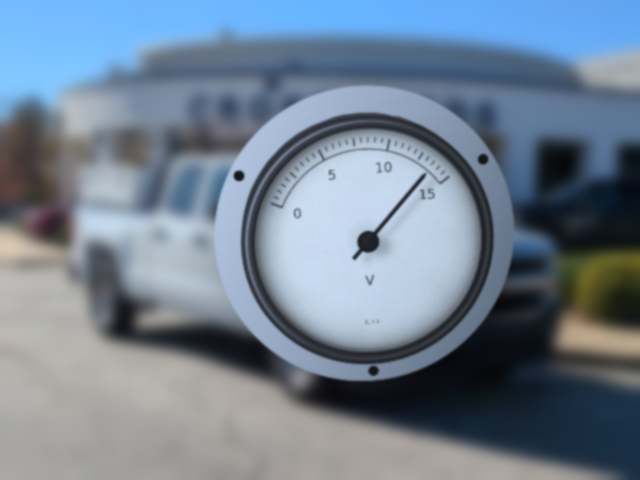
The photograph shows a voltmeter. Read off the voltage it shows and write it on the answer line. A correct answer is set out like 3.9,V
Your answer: 13.5,V
